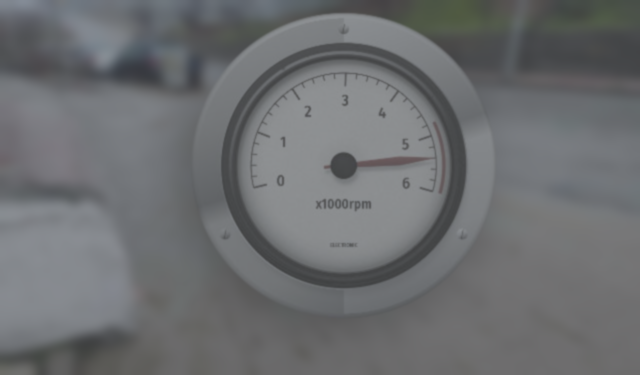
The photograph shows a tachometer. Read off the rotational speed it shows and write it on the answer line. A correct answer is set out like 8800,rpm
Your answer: 5400,rpm
